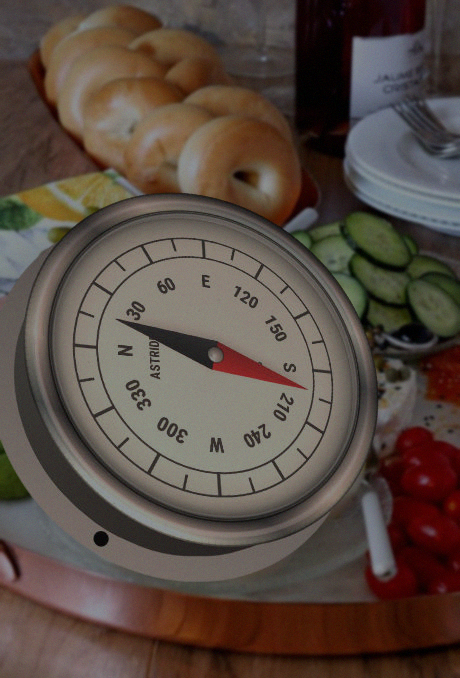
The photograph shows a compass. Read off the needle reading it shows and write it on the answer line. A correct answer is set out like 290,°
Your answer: 195,°
